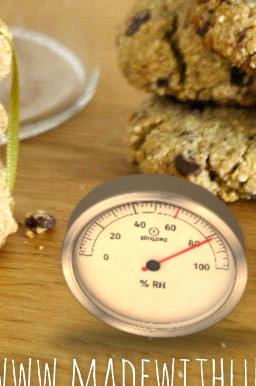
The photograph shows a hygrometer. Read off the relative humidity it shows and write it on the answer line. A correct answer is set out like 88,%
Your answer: 80,%
